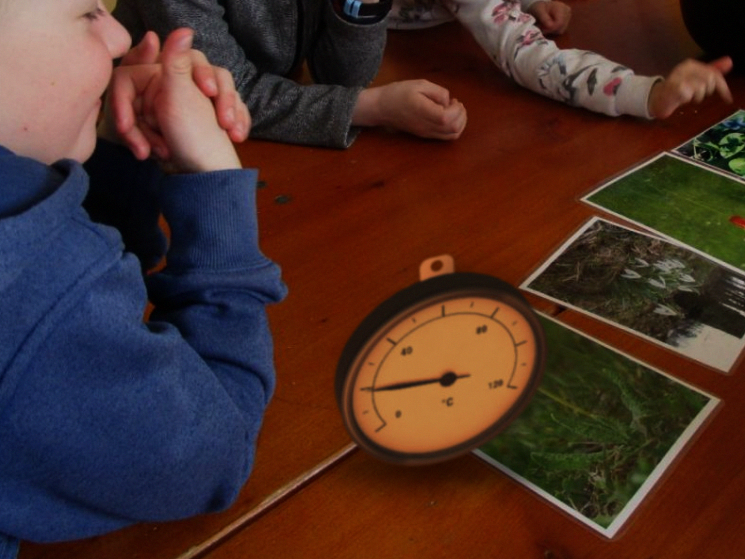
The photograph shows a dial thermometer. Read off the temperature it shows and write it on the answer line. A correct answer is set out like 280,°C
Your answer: 20,°C
